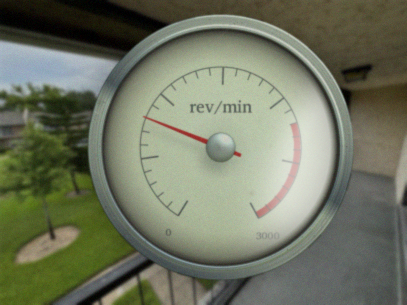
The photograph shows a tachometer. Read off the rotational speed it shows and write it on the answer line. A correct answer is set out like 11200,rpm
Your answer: 800,rpm
